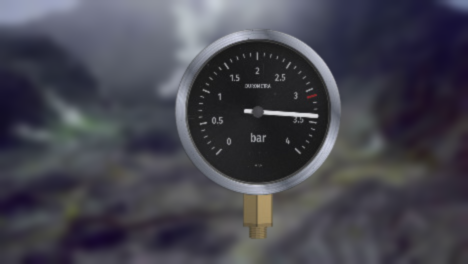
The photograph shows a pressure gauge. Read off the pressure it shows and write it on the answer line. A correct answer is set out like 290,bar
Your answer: 3.4,bar
